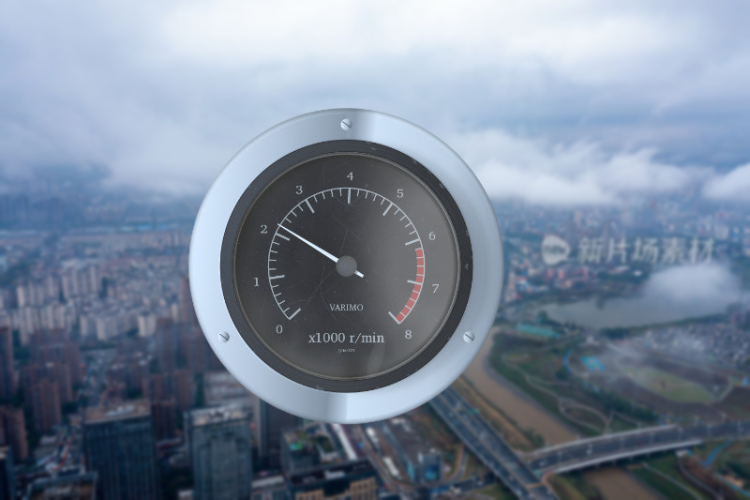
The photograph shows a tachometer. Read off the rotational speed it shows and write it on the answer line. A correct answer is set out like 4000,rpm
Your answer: 2200,rpm
